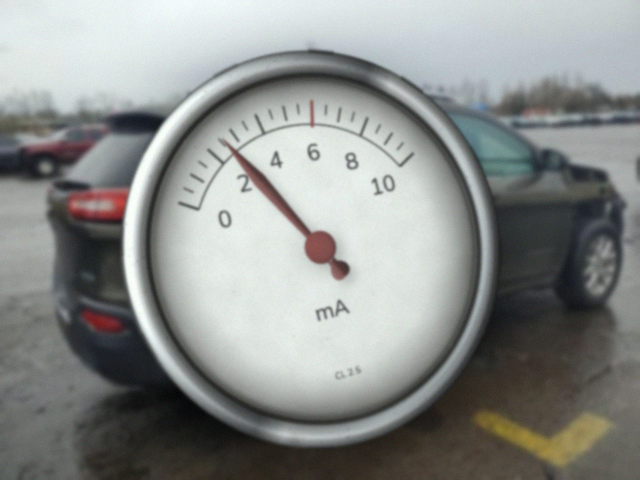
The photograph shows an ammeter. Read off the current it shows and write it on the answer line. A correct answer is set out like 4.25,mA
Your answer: 2.5,mA
